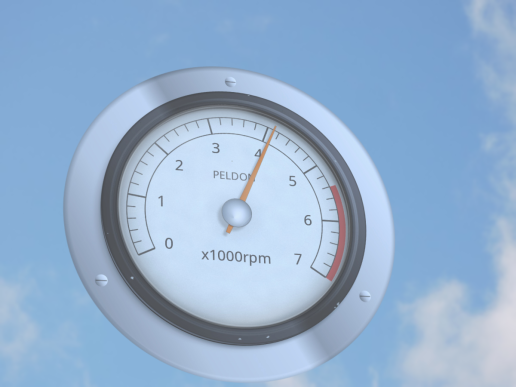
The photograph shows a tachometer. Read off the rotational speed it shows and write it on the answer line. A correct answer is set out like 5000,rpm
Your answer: 4100,rpm
